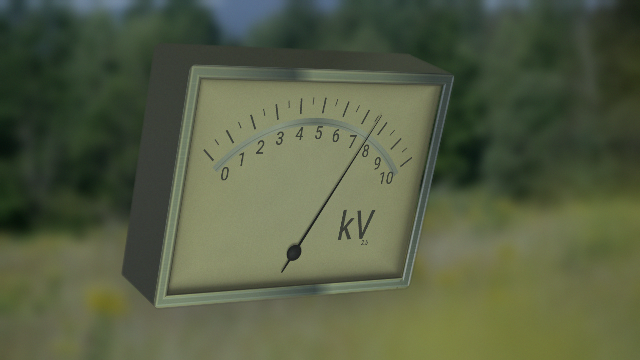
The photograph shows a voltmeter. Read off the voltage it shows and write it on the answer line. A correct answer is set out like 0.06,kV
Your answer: 7.5,kV
